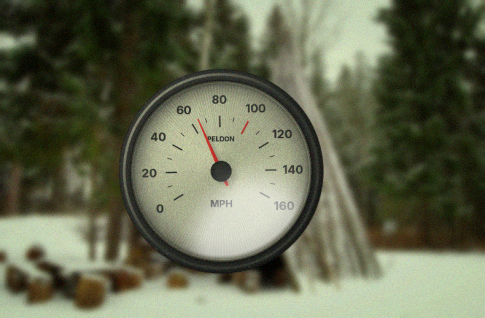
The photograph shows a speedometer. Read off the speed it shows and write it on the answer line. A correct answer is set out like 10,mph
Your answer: 65,mph
